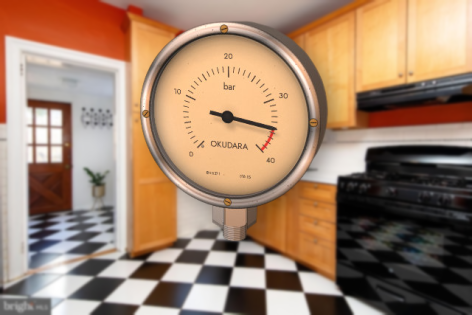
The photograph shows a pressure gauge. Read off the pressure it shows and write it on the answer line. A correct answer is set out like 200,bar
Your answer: 35,bar
